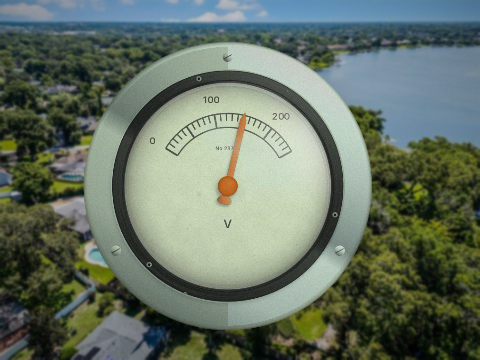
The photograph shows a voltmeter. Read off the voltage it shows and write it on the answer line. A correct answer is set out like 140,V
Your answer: 150,V
